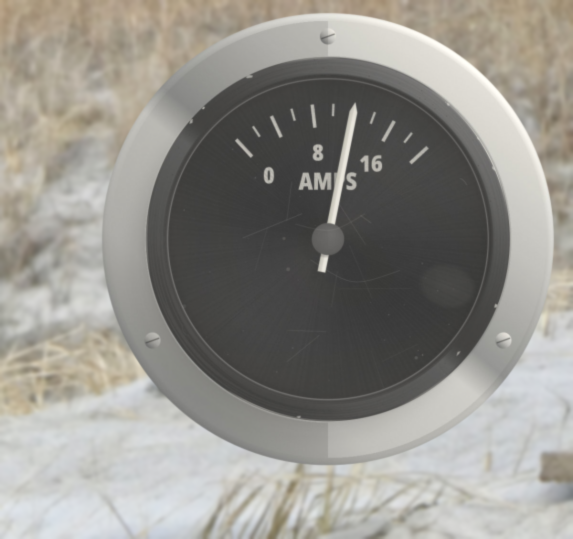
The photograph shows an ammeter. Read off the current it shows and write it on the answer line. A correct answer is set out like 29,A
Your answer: 12,A
